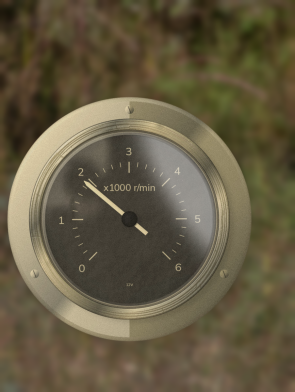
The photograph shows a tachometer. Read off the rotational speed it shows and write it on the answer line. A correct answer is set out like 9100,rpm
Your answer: 1900,rpm
